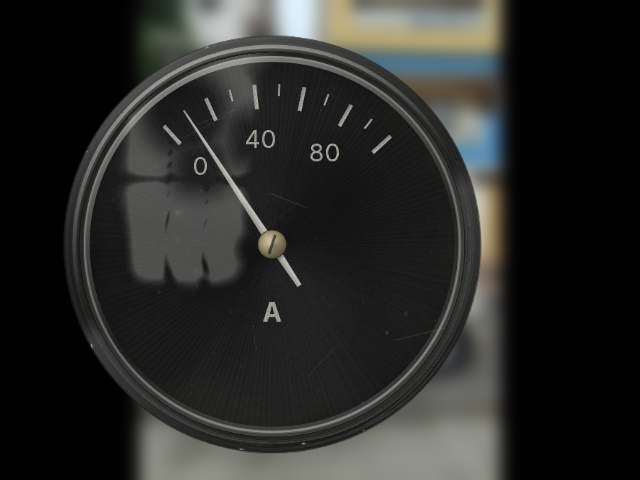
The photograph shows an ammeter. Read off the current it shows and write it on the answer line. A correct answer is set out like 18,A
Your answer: 10,A
